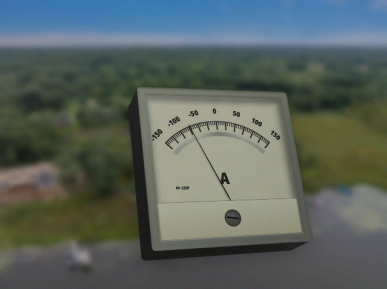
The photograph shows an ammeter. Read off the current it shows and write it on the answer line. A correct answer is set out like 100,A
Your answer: -75,A
